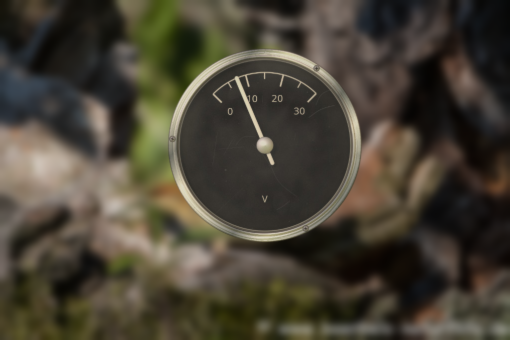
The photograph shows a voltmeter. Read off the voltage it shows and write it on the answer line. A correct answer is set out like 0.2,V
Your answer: 7.5,V
